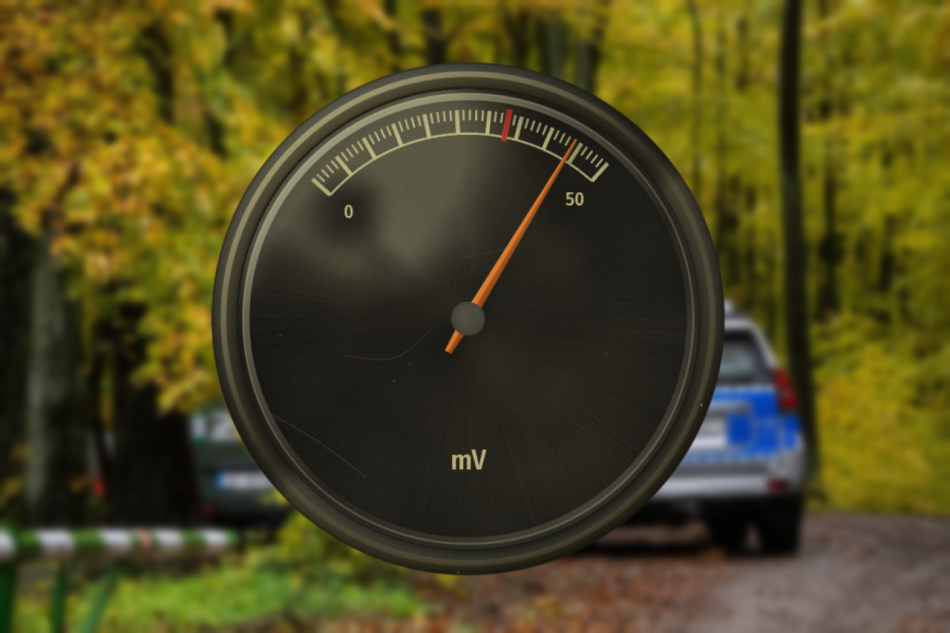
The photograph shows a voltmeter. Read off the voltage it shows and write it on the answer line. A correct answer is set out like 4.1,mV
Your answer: 44,mV
